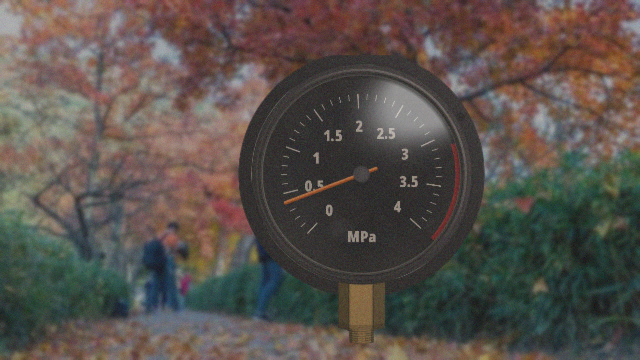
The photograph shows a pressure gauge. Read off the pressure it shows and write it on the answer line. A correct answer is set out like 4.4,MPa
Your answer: 0.4,MPa
